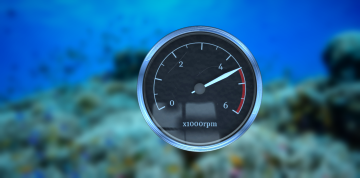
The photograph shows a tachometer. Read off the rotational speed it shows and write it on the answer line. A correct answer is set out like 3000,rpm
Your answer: 4500,rpm
